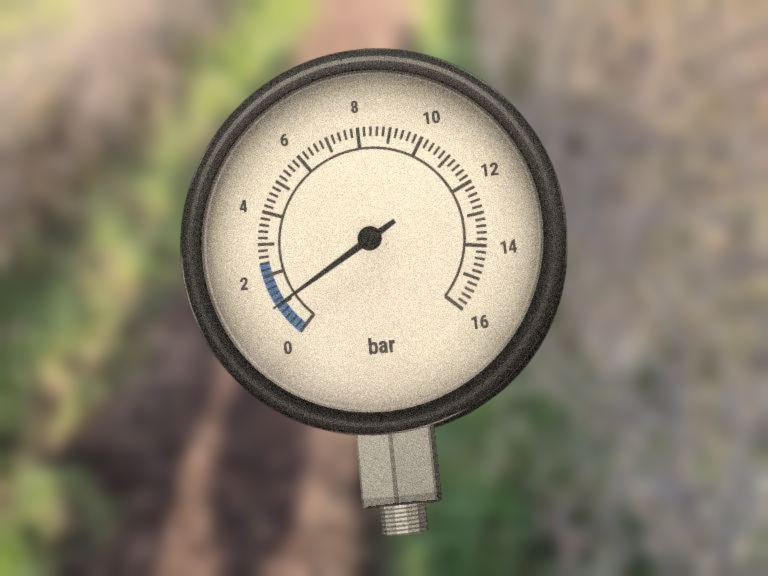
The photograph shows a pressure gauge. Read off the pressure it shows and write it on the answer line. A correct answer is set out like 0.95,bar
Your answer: 1,bar
